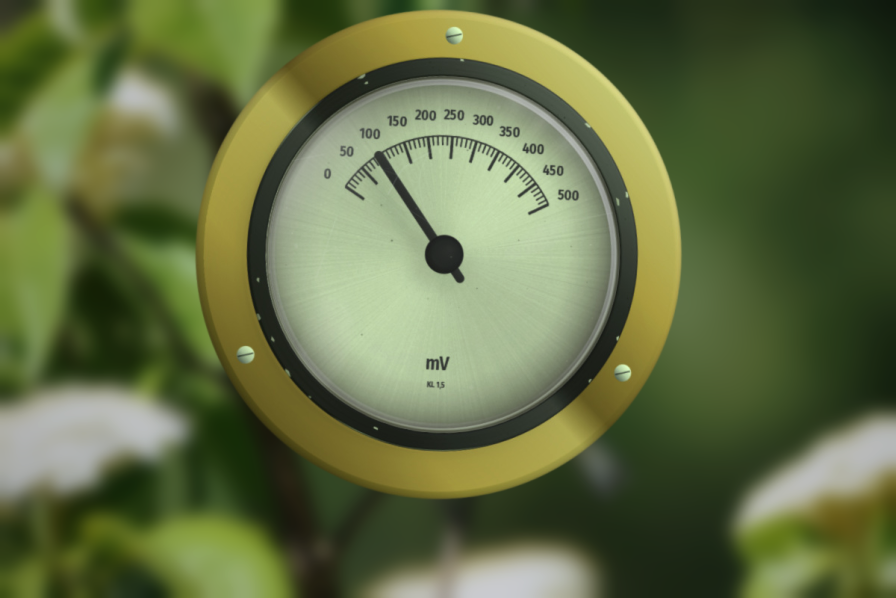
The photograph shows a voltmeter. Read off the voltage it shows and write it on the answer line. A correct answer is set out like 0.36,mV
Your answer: 90,mV
